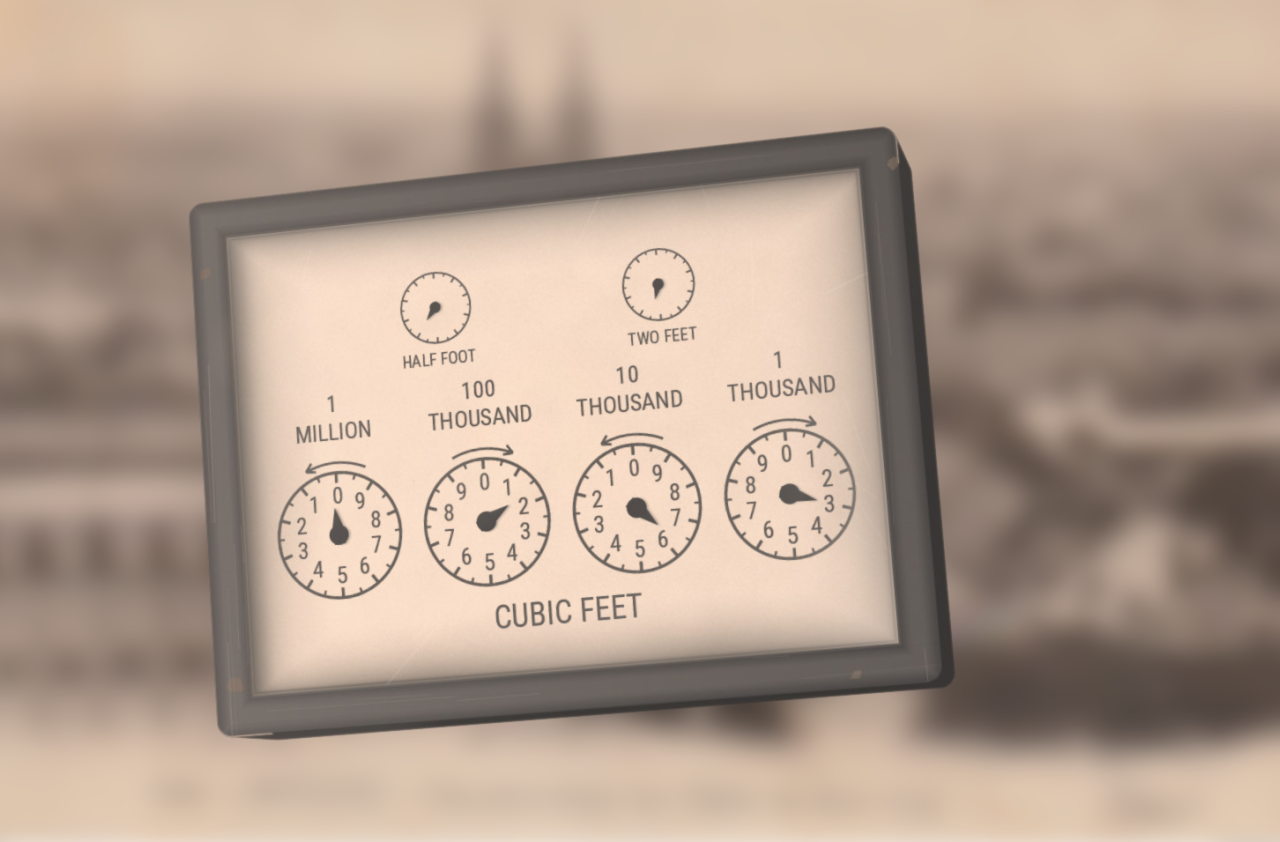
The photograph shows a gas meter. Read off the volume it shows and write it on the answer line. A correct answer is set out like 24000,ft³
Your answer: 16300,ft³
